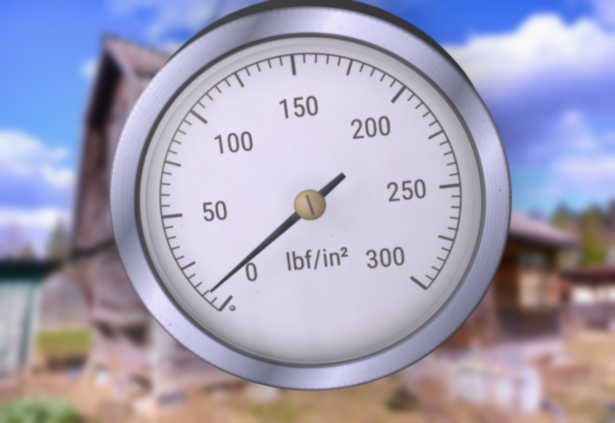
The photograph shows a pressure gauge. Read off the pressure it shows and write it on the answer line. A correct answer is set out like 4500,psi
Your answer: 10,psi
